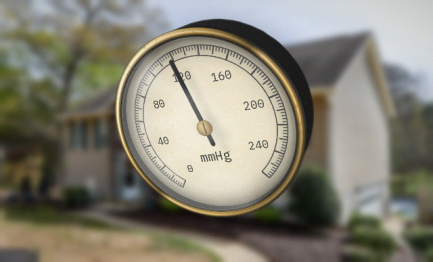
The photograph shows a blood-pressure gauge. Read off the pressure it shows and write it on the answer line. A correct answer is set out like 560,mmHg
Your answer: 120,mmHg
